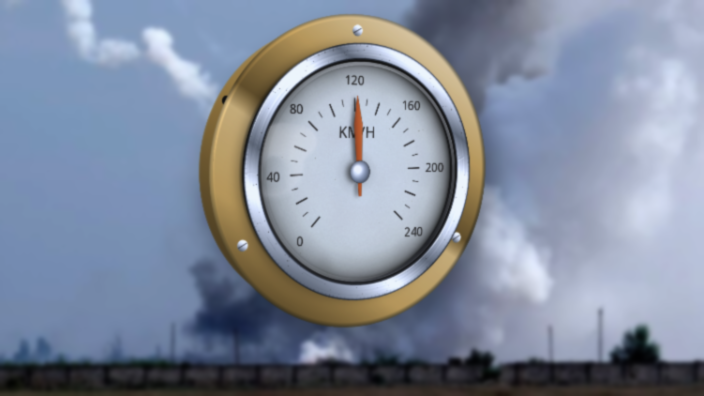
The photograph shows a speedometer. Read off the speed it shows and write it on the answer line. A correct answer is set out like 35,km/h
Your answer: 120,km/h
